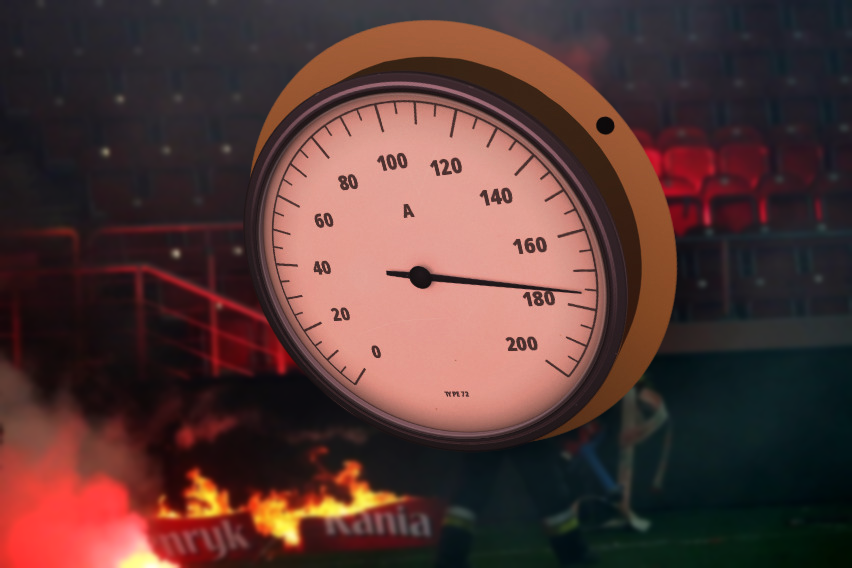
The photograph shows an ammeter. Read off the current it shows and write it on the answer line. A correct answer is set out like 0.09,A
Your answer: 175,A
